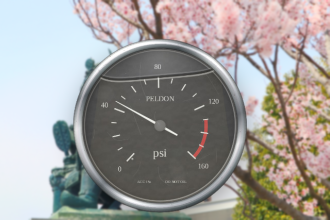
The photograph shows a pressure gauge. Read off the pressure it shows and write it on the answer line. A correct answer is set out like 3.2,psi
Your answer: 45,psi
